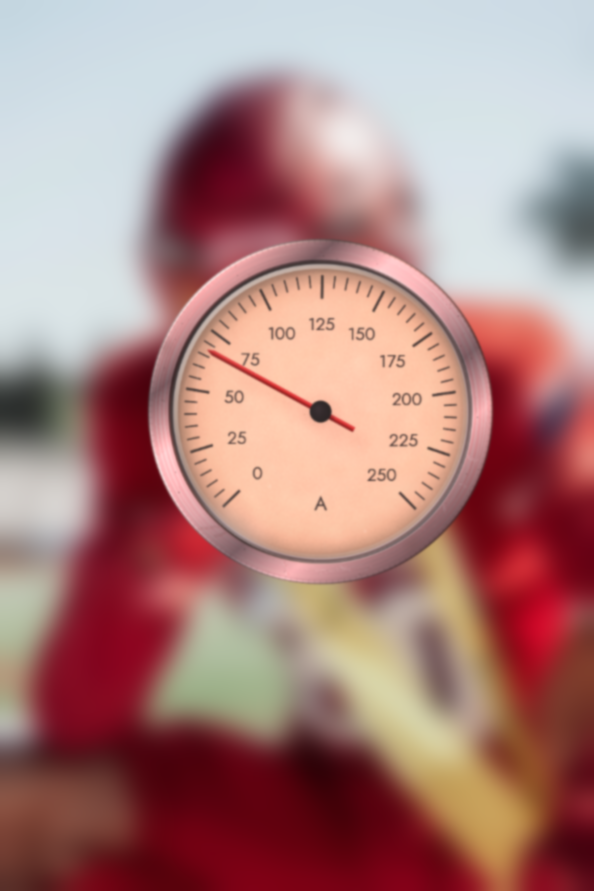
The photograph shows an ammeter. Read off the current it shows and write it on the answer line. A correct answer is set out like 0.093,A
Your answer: 67.5,A
